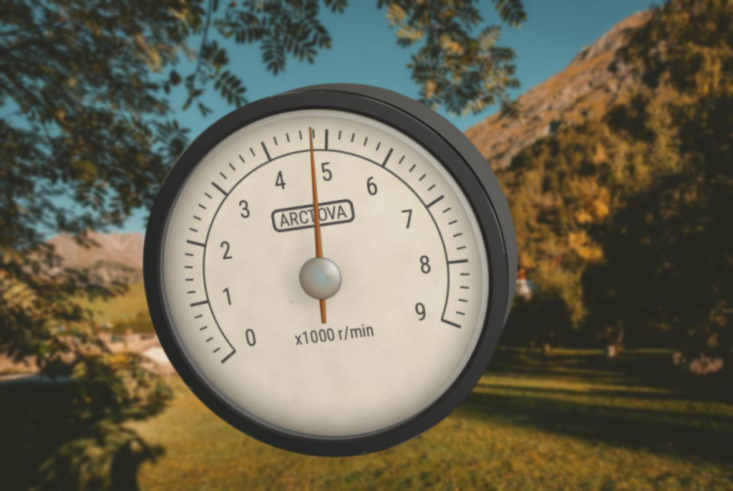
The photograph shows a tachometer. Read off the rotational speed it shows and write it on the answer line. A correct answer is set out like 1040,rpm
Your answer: 4800,rpm
